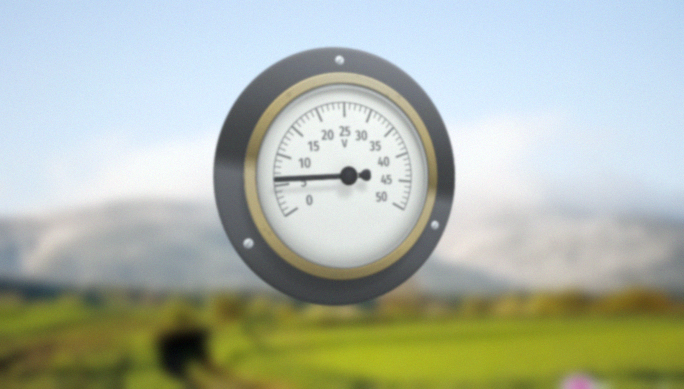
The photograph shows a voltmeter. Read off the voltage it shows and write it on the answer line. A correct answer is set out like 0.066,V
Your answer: 6,V
